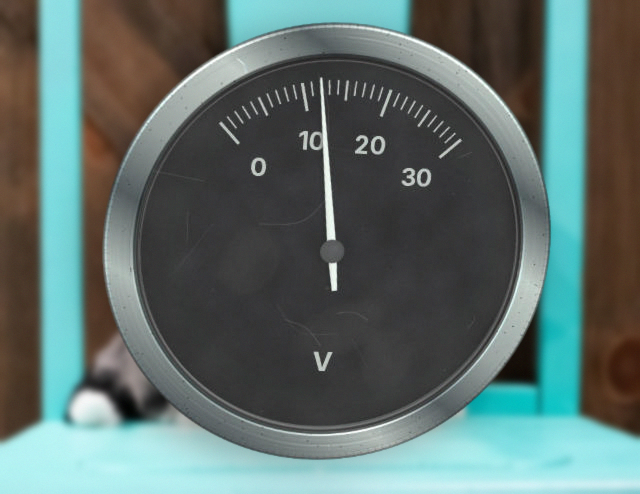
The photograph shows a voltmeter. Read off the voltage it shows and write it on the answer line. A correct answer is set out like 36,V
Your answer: 12,V
